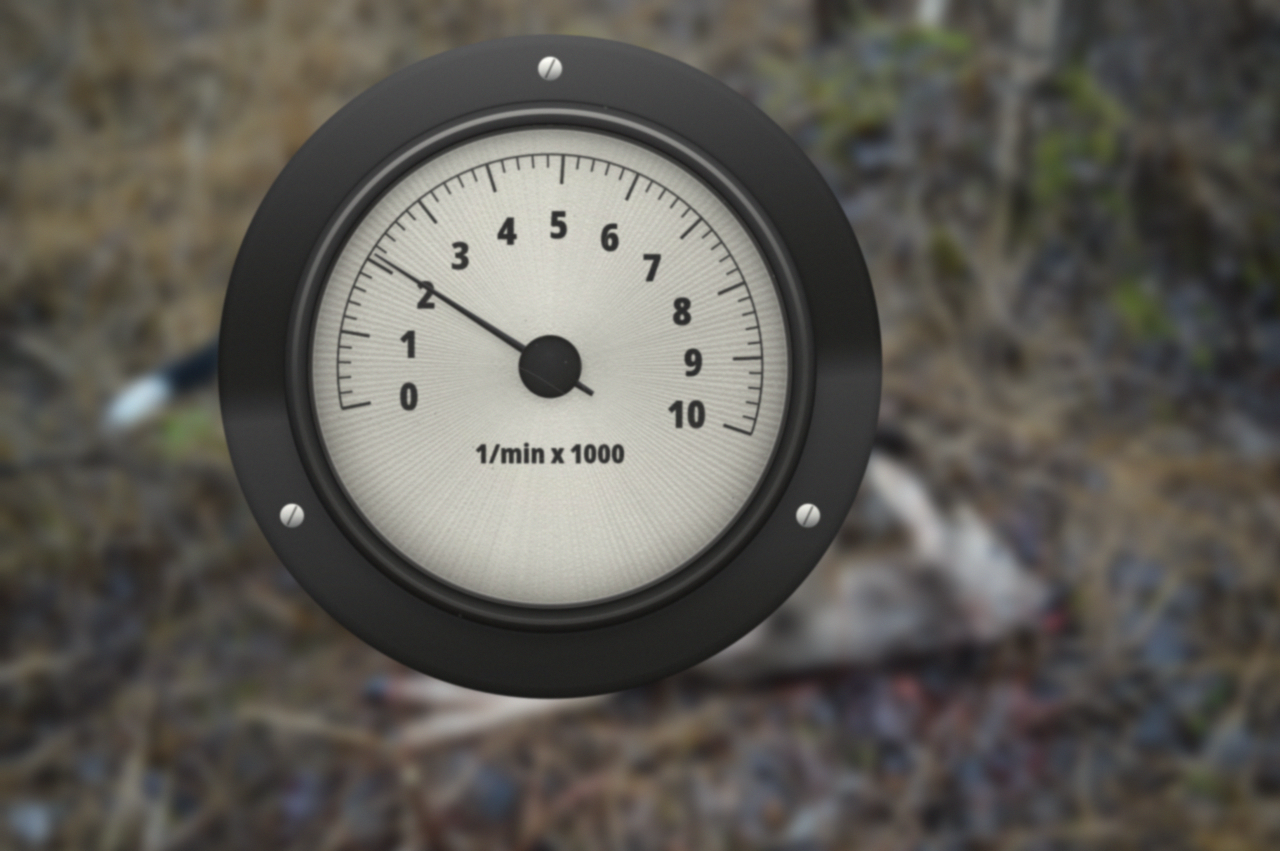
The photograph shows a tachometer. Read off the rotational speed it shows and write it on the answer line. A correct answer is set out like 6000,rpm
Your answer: 2100,rpm
